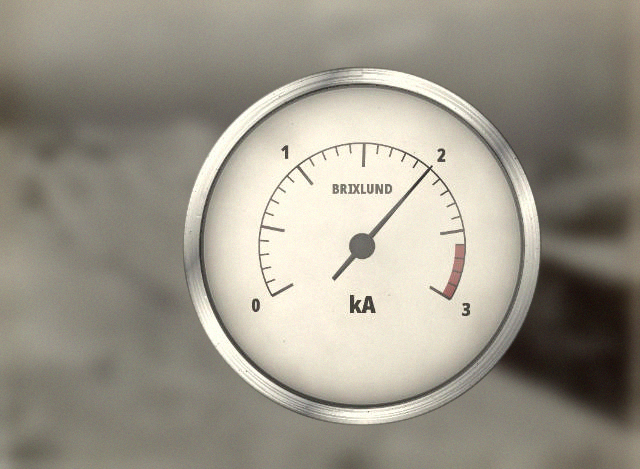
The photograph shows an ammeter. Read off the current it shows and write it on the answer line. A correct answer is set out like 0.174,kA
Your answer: 2,kA
